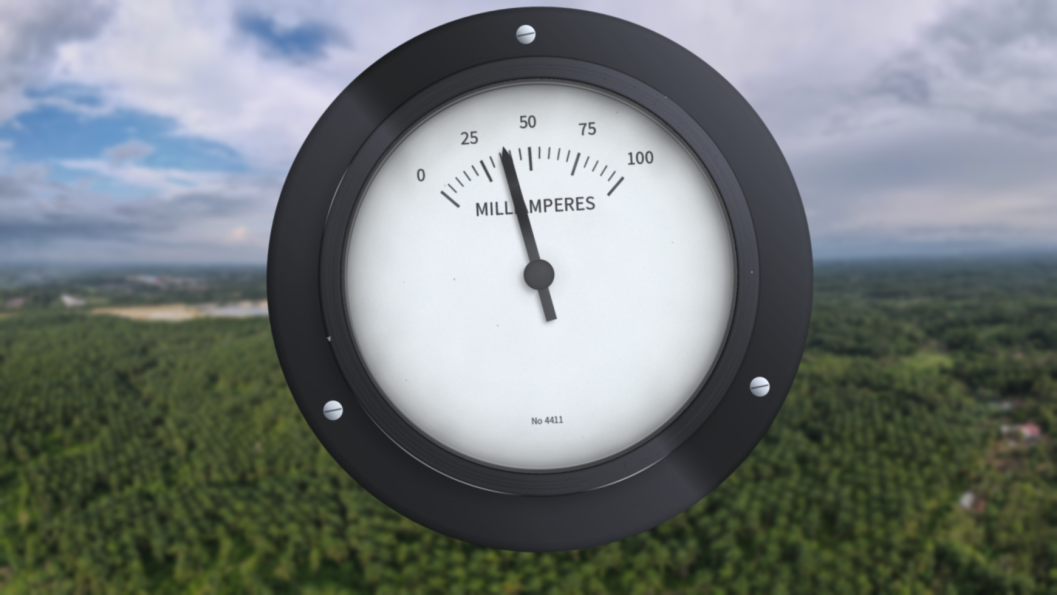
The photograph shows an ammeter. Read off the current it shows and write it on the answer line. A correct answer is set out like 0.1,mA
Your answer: 37.5,mA
